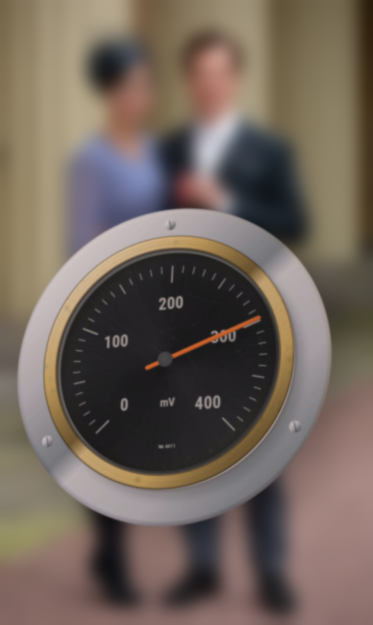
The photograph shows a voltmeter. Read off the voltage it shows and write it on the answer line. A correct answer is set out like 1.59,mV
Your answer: 300,mV
